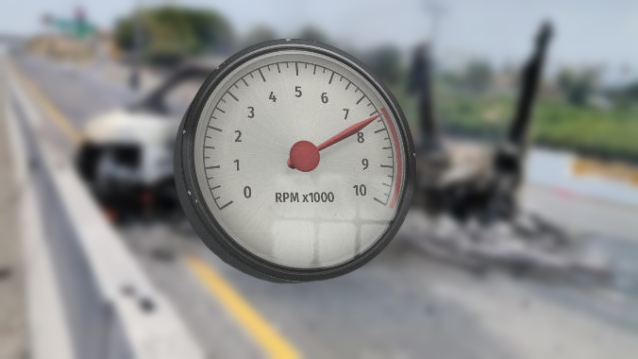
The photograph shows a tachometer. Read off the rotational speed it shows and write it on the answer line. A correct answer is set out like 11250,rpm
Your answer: 7625,rpm
